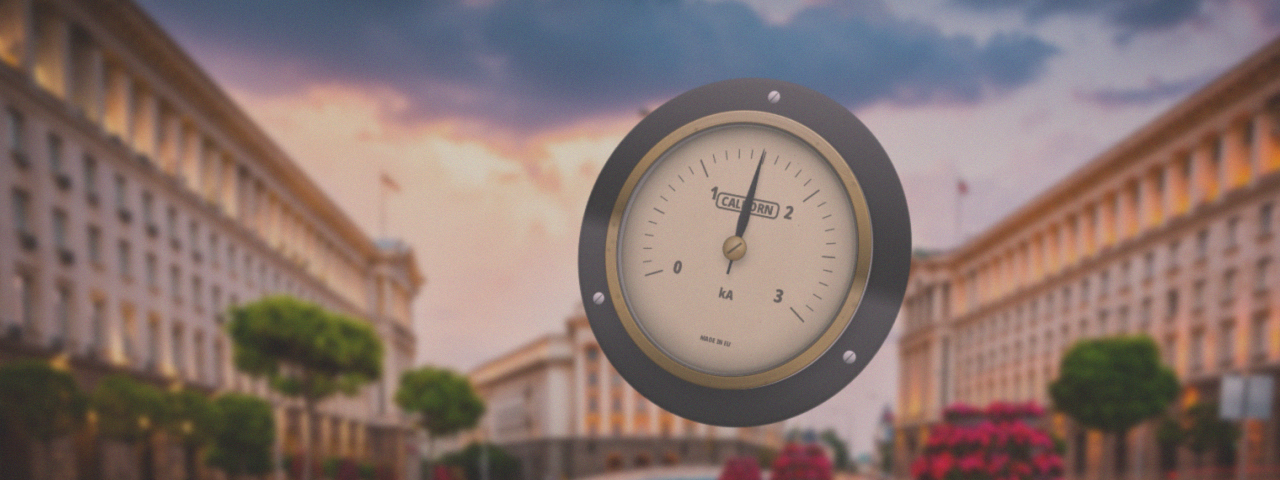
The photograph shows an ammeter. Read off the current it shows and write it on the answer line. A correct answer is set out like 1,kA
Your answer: 1.5,kA
